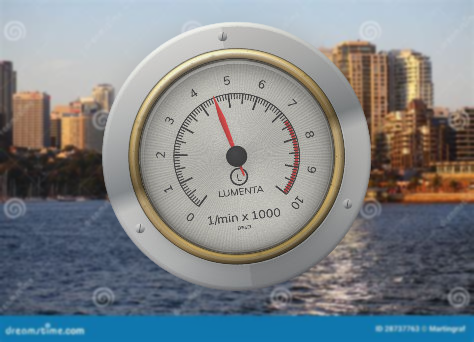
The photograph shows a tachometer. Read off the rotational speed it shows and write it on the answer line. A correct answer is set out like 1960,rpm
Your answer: 4500,rpm
